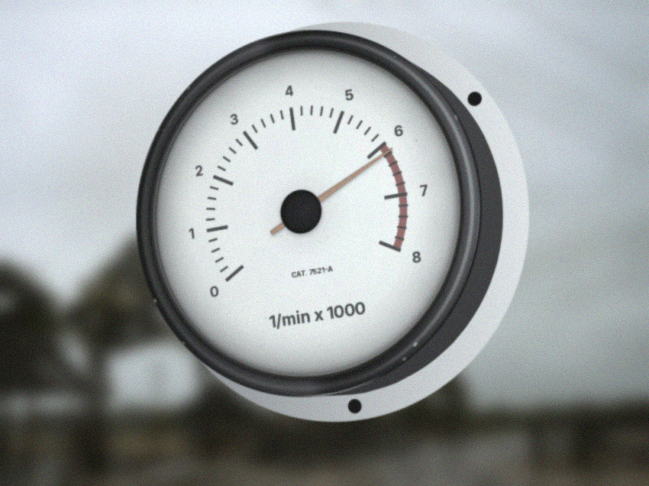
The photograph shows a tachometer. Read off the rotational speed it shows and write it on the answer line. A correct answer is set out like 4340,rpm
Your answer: 6200,rpm
